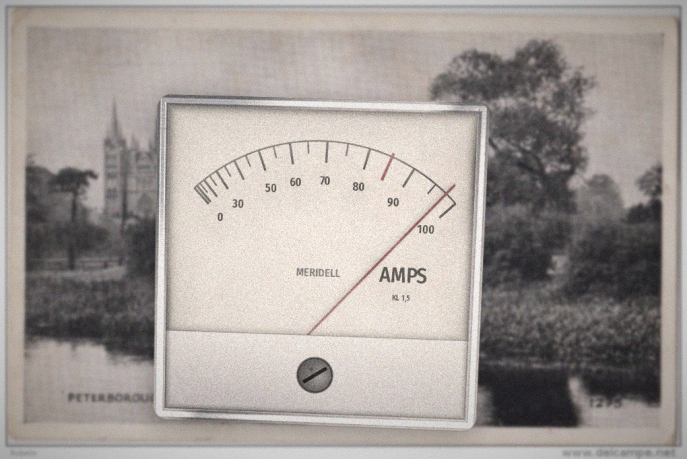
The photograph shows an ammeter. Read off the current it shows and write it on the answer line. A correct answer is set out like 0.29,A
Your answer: 97.5,A
